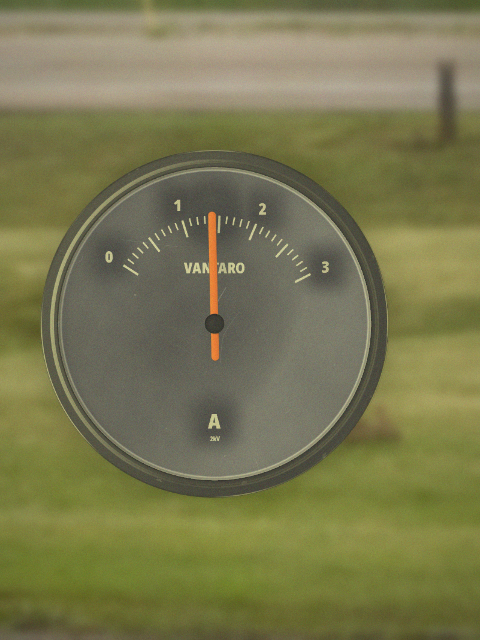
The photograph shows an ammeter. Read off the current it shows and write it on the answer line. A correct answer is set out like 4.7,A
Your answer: 1.4,A
